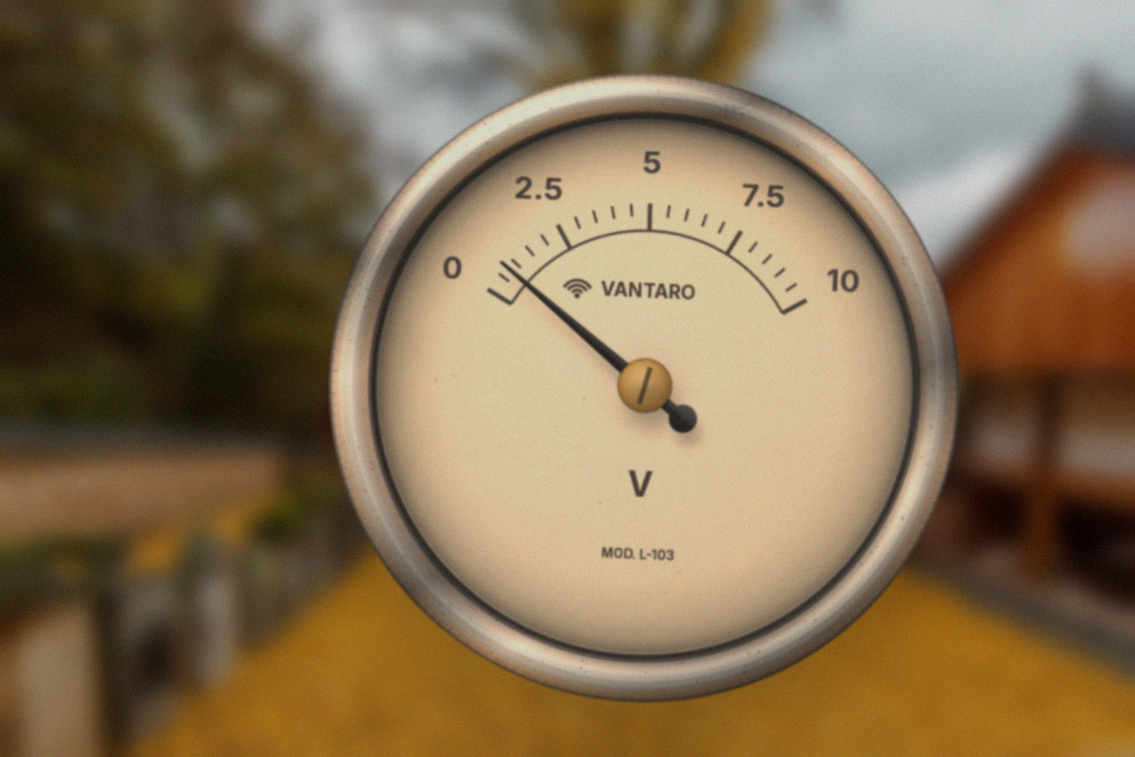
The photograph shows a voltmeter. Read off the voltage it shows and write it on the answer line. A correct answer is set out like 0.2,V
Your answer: 0.75,V
